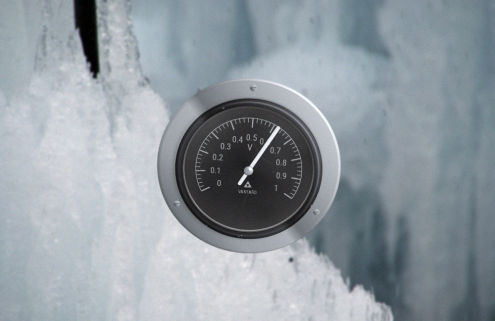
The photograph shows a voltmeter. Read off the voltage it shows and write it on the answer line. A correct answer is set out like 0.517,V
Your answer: 0.62,V
